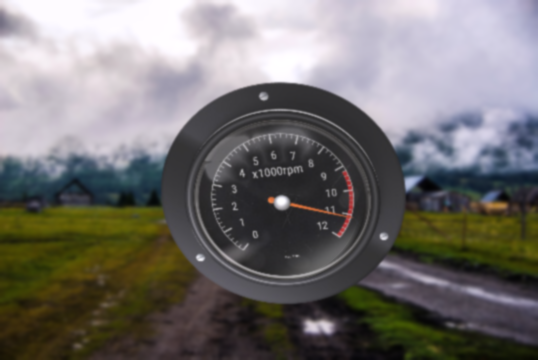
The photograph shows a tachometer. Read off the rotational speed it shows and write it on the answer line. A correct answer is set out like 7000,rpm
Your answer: 11000,rpm
